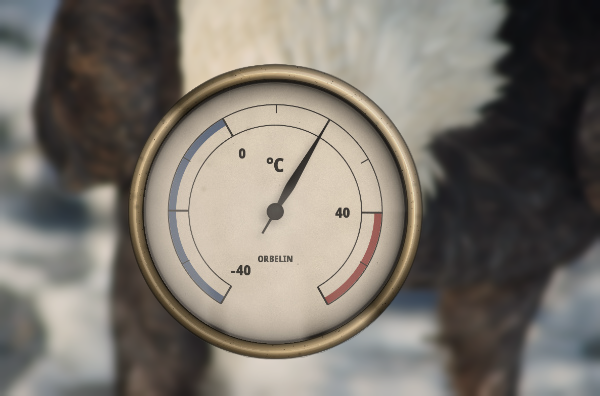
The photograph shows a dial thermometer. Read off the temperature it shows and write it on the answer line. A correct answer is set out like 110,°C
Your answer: 20,°C
